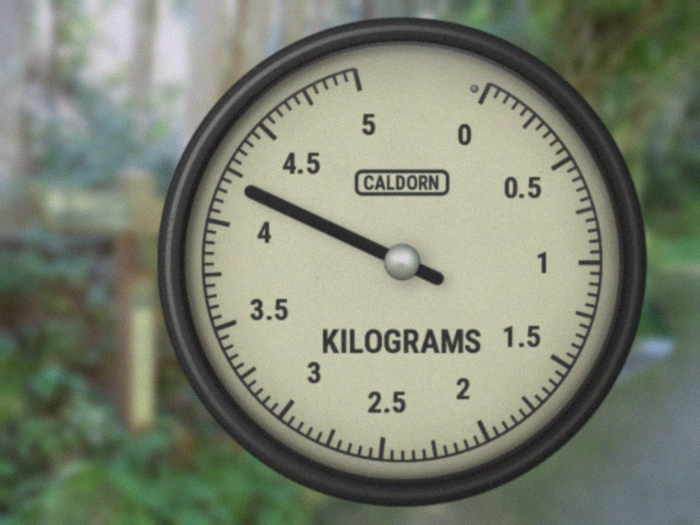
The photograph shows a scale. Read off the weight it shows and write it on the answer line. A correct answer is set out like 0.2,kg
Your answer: 4.2,kg
